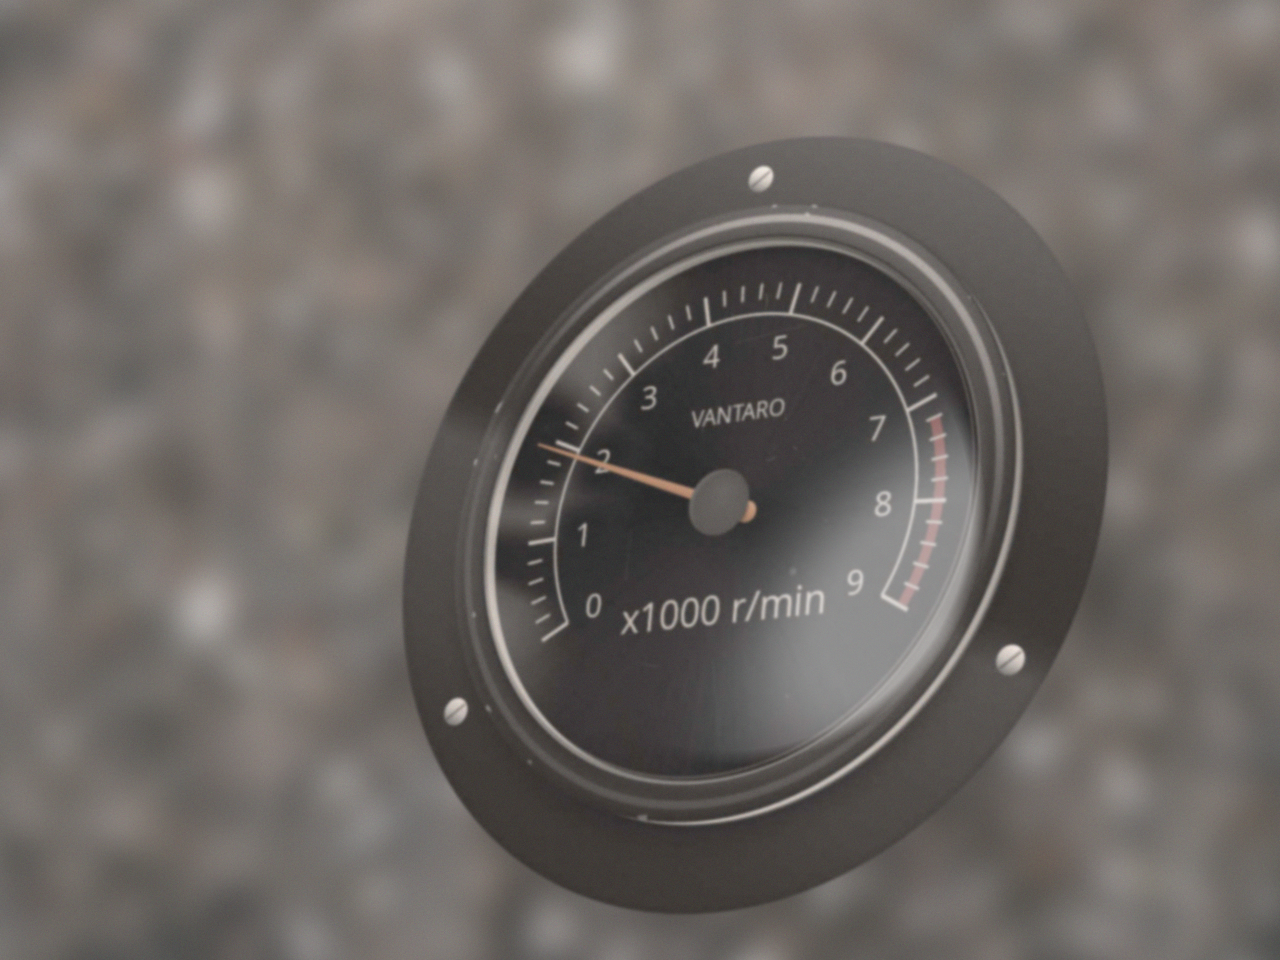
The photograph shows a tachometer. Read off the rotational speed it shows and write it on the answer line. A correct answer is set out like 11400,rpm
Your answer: 1900,rpm
